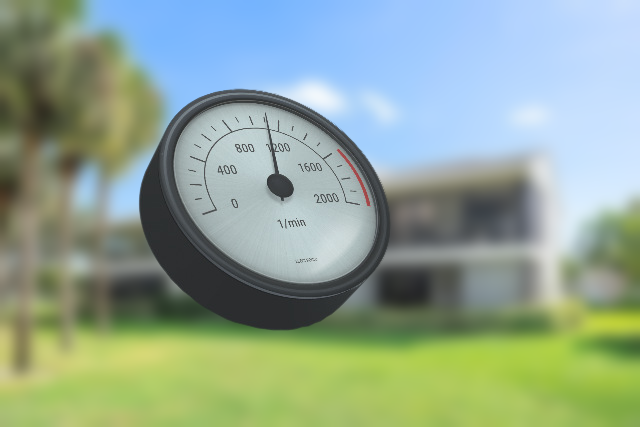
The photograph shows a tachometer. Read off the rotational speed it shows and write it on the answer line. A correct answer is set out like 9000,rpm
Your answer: 1100,rpm
